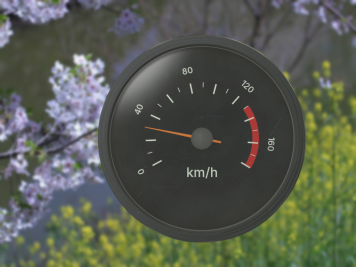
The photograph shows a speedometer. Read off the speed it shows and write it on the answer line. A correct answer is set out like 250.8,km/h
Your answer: 30,km/h
